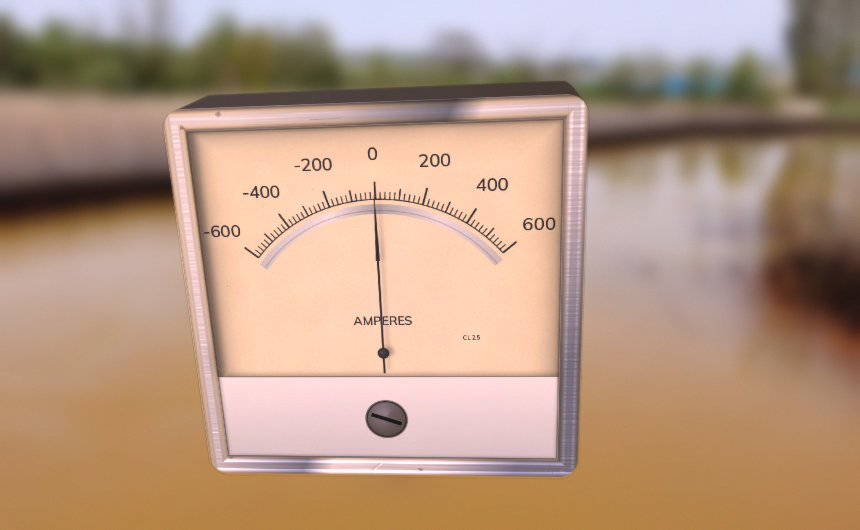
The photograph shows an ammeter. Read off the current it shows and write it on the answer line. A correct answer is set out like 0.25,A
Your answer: 0,A
